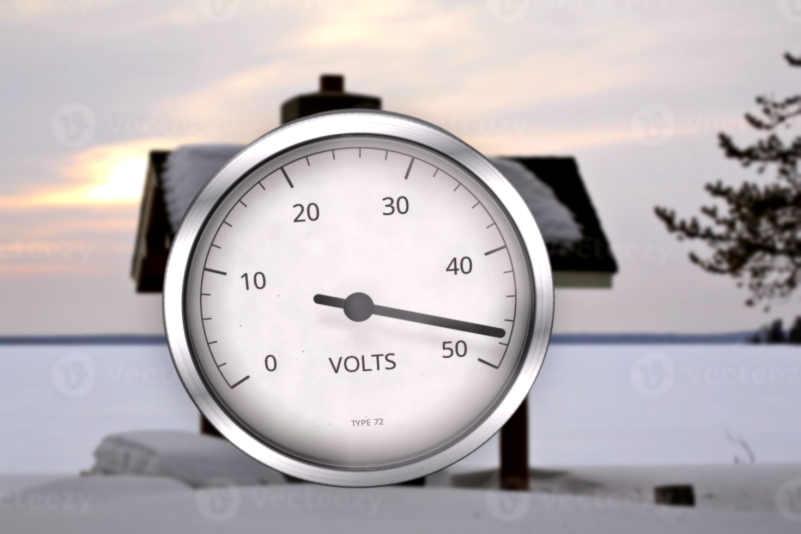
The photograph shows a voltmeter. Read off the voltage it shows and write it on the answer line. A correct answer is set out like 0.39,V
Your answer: 47,V
